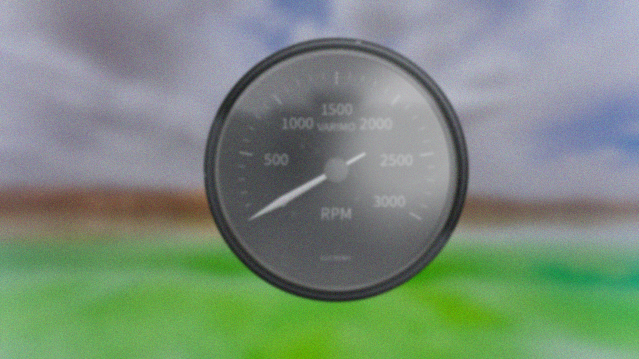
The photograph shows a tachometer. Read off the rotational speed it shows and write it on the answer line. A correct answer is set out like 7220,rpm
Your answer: 0,rpm
